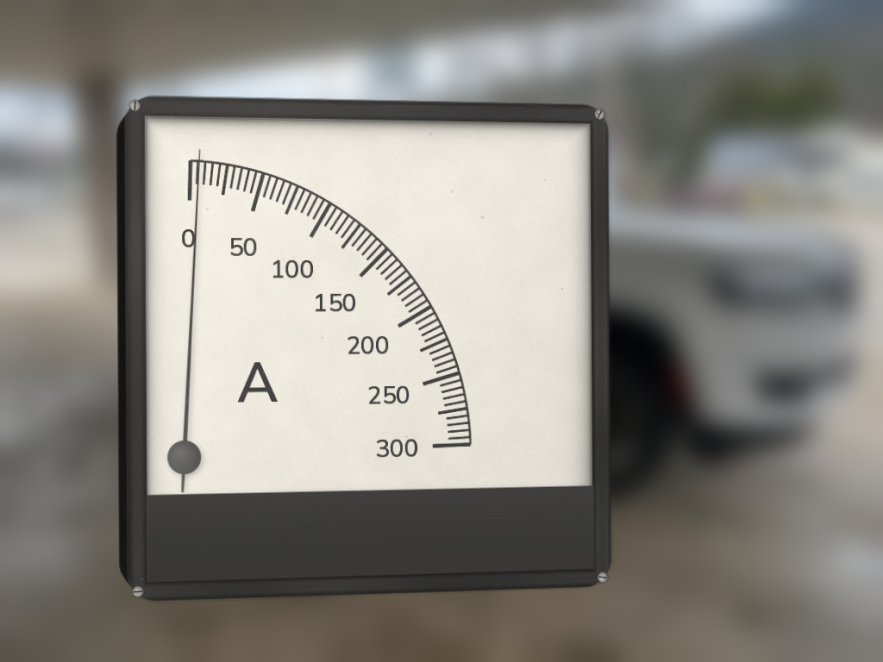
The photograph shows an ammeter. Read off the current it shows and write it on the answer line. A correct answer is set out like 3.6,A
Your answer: 5,A
